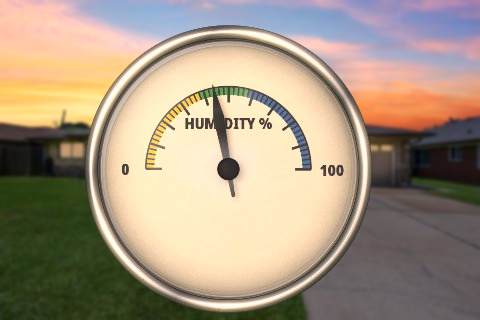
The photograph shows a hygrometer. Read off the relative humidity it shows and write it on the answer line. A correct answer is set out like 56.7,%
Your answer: 44,%
